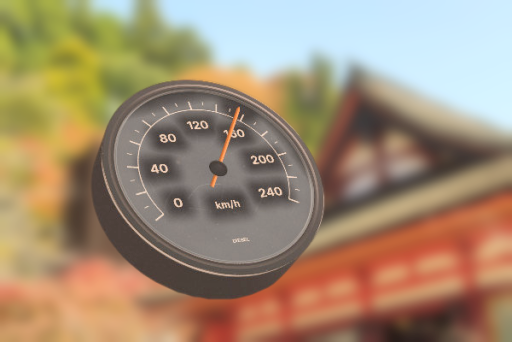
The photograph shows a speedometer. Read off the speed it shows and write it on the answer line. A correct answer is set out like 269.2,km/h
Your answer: 155,km/h
